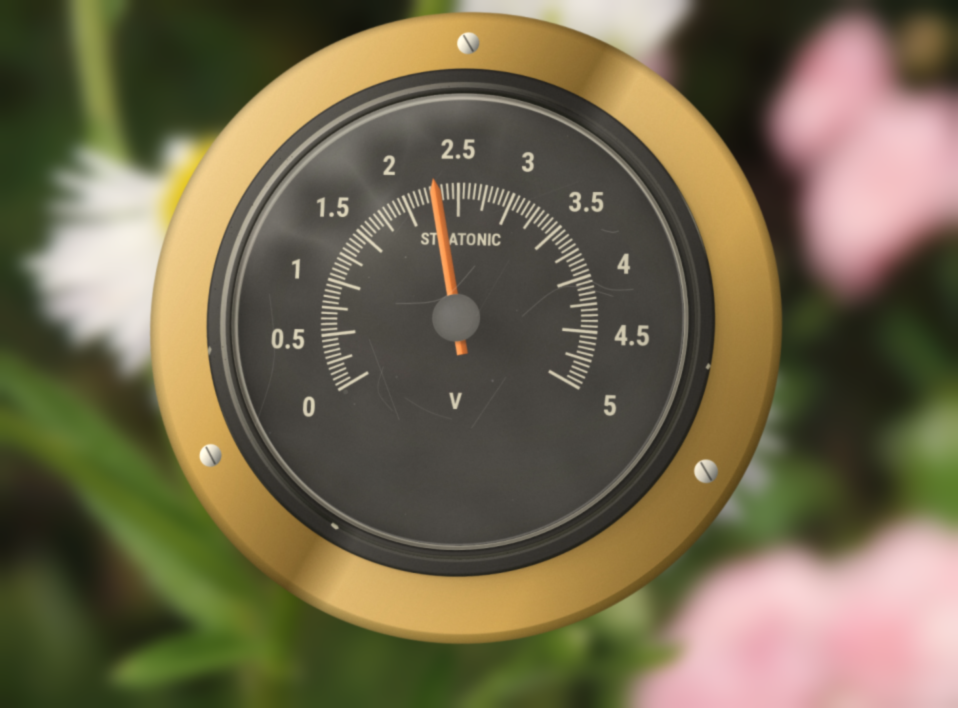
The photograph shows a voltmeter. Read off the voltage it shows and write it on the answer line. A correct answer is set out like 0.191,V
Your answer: 2.3,V
